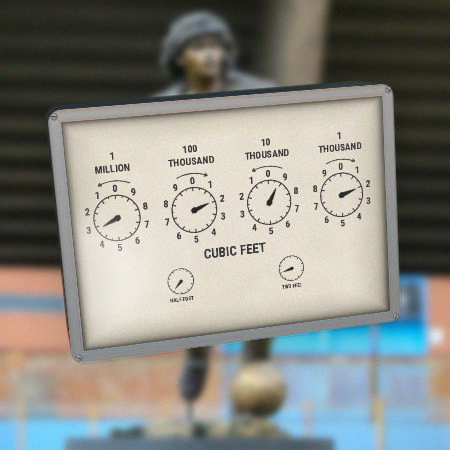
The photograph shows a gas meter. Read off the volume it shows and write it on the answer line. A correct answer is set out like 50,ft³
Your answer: 319200,ft³
